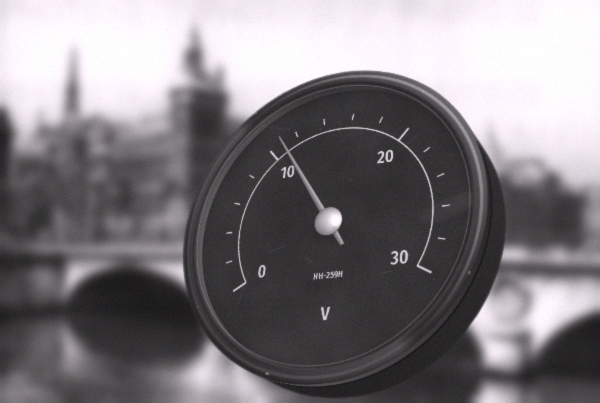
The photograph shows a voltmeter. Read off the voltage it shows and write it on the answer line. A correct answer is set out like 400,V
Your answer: 11,V
